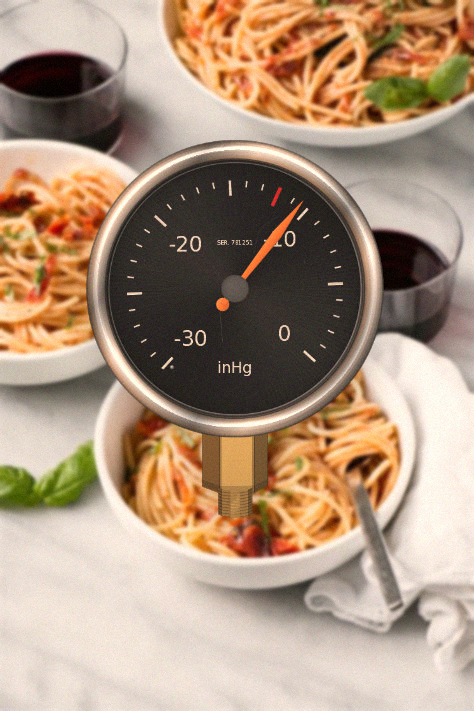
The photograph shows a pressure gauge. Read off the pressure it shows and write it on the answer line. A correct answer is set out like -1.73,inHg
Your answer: -10.5,inHg
